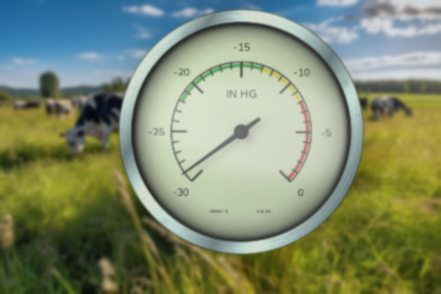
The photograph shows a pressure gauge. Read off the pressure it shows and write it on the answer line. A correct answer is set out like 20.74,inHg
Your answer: -29,inHg
